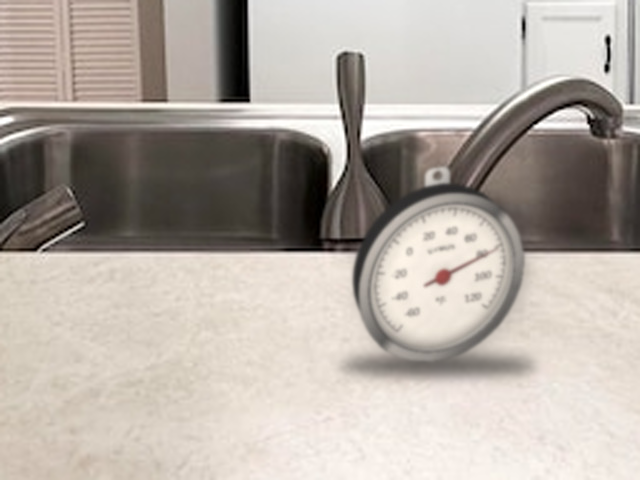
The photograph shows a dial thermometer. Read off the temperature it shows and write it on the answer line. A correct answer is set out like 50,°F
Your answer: 80,°F
